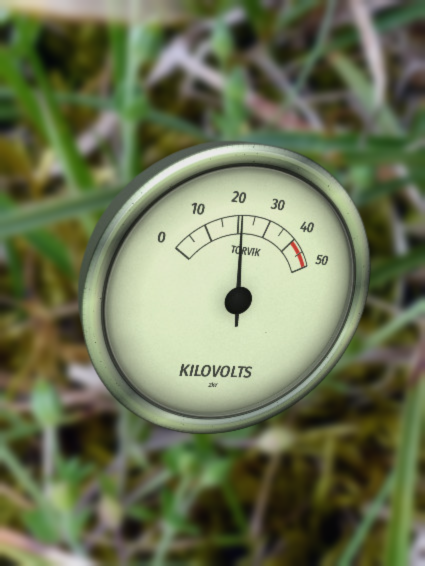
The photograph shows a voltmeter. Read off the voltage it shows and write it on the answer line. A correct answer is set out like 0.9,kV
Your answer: 20,kV
